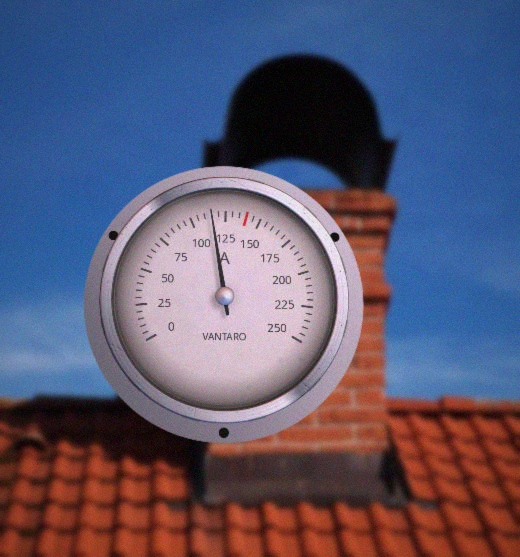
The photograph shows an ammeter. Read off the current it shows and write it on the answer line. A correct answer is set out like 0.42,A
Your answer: 115,A
